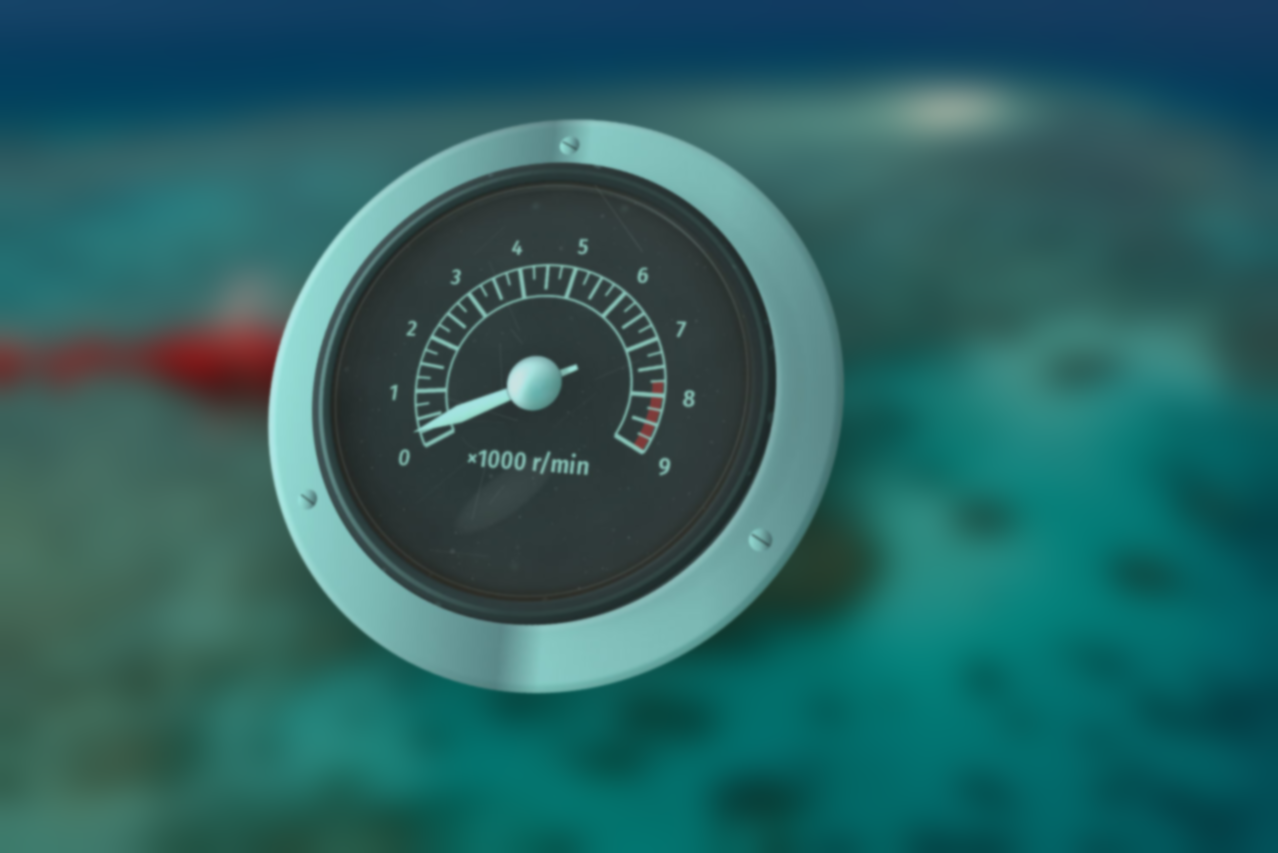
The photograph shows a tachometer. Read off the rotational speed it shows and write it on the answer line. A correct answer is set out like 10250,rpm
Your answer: 250,rpm
